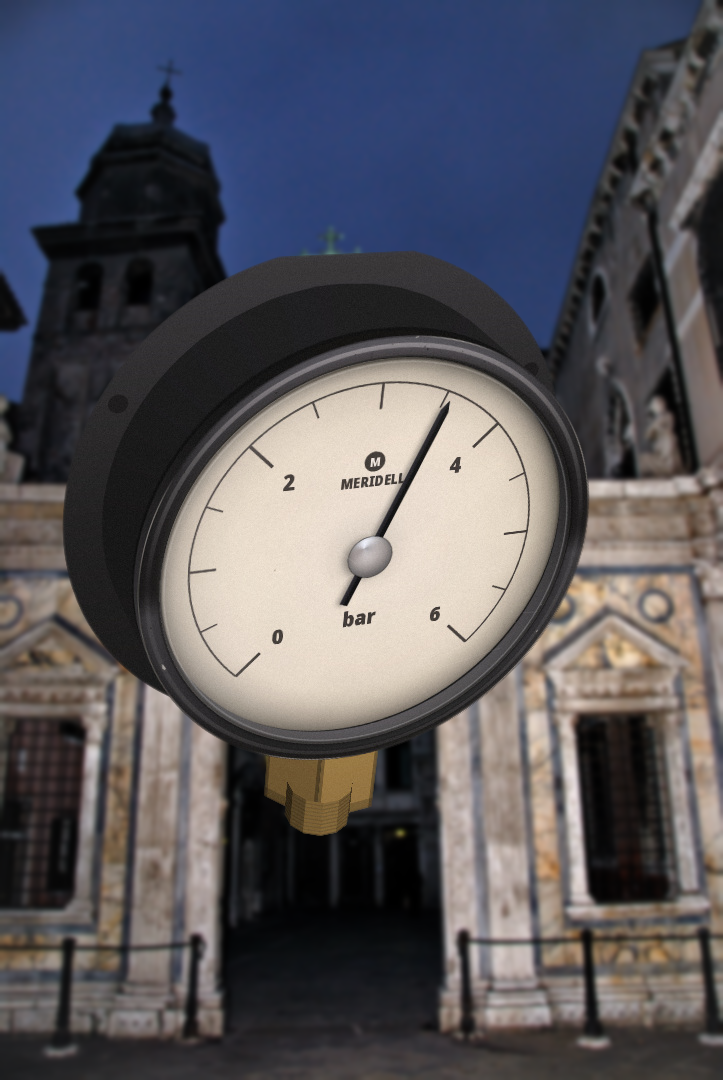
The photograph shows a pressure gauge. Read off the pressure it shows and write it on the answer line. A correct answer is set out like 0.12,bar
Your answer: 3.5,bar
